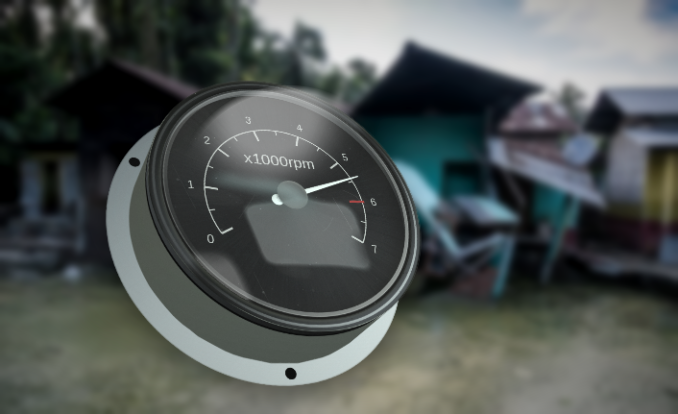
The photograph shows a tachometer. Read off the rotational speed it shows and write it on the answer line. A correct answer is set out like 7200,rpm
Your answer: 5500,rpm
